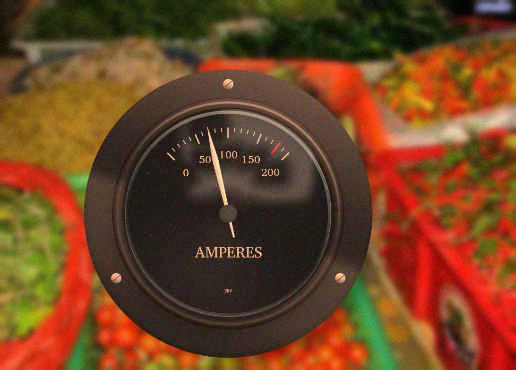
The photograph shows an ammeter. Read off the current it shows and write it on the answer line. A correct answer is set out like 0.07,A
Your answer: 70,A
